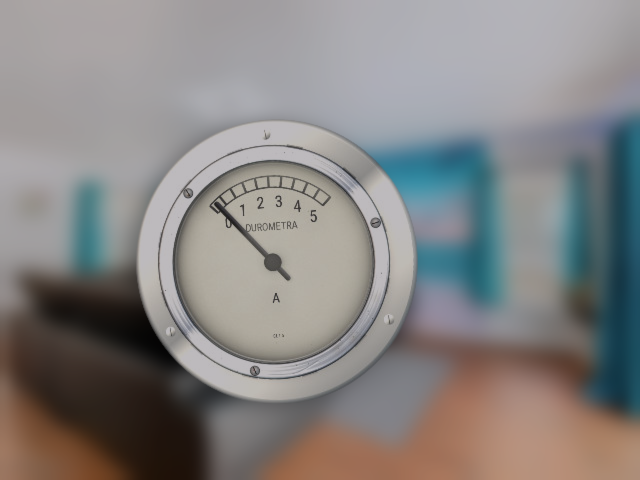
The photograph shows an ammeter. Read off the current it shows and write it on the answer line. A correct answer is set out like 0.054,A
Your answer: 0.25,A
